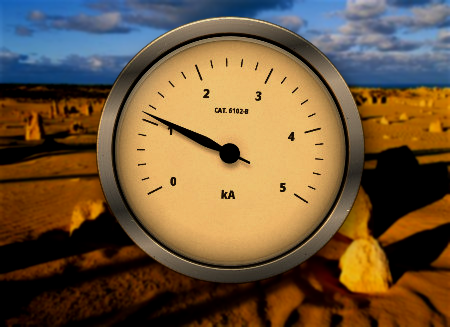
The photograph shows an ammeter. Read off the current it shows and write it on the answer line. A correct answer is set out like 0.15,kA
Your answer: 1.1,kA
